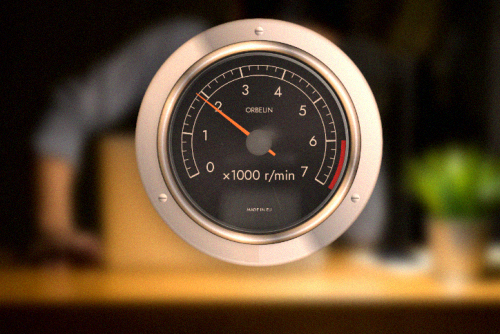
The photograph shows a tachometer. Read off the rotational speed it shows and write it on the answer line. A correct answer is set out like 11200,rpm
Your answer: 1900,rpm
